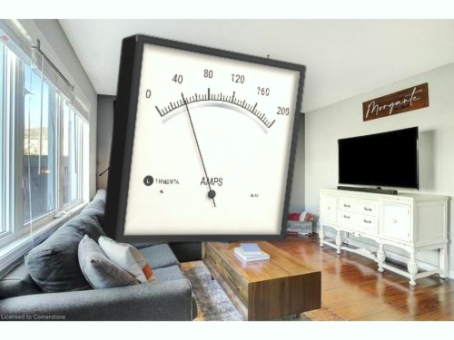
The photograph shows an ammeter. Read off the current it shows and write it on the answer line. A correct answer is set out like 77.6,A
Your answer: 40,A
